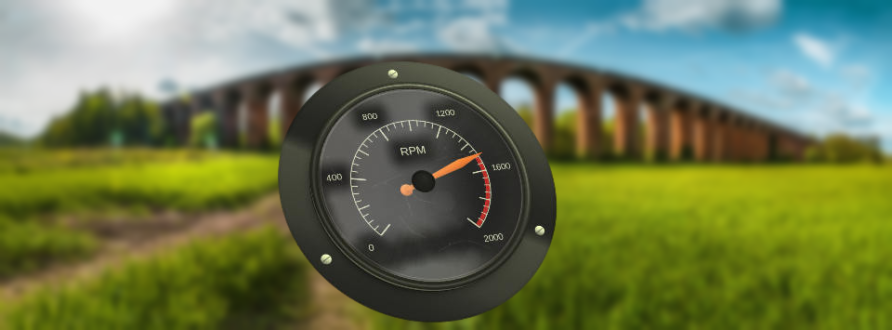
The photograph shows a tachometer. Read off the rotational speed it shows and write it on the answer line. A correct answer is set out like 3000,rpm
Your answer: 1500,rpm
